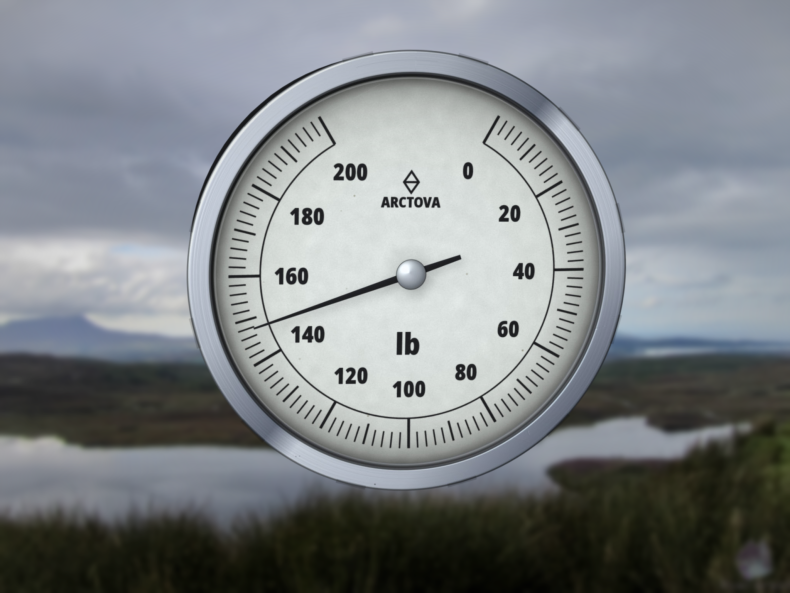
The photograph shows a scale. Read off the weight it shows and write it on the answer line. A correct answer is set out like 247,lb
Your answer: 148,lb
